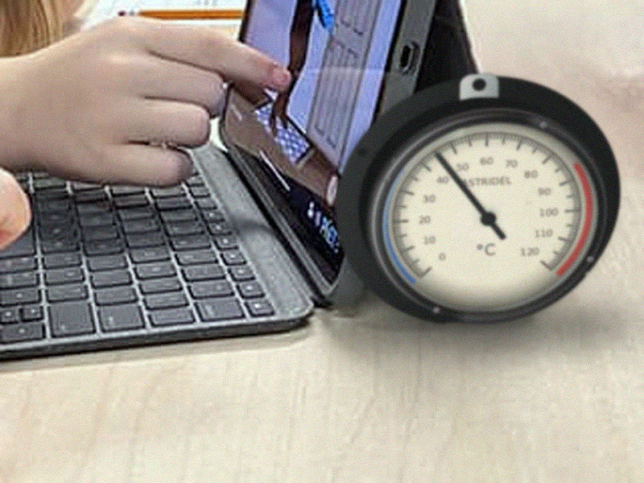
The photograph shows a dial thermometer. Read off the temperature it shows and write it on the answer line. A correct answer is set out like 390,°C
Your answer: 45,°C
